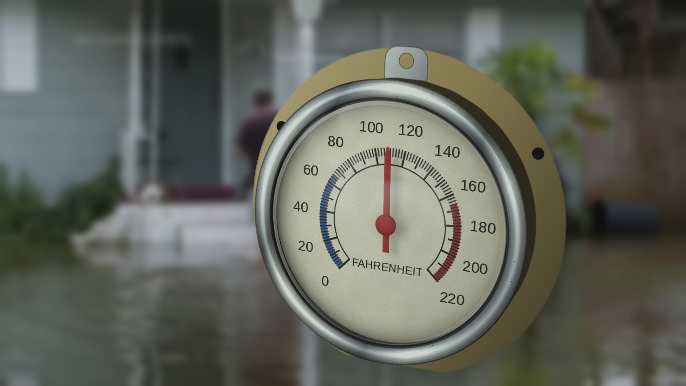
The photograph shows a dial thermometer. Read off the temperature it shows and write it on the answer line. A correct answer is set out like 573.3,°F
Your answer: 110,°F
